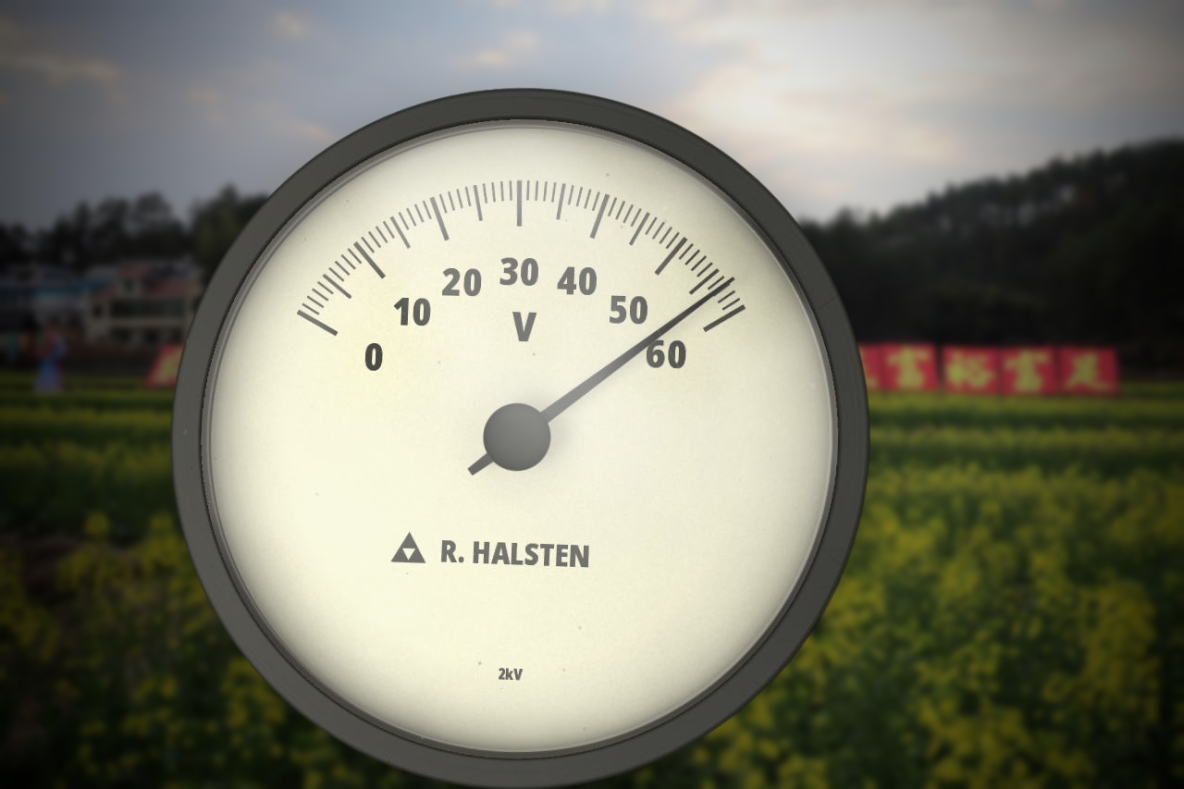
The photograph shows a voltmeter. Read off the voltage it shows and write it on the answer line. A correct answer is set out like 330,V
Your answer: 57,V
